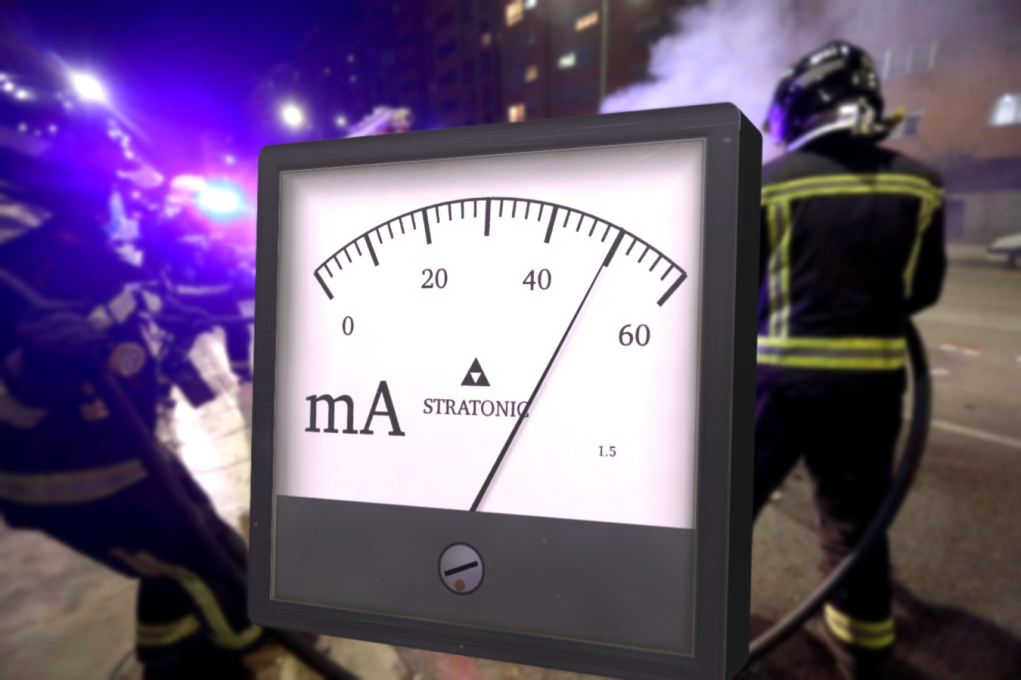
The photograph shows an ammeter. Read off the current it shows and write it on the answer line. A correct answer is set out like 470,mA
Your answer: 50,mA
